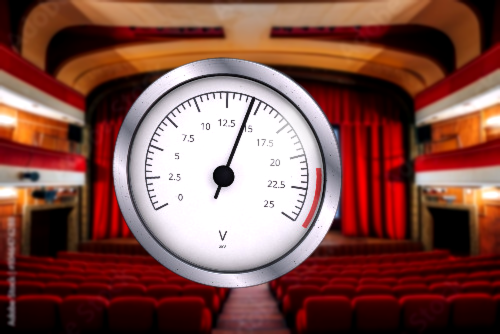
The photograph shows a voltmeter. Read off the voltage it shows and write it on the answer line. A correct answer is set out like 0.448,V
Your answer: 14.5,V
